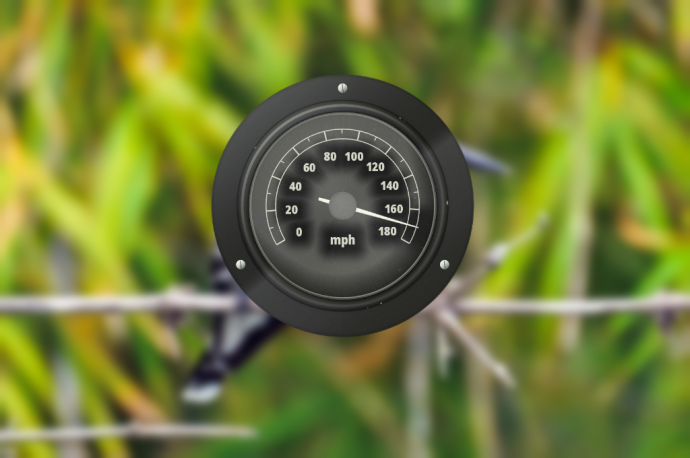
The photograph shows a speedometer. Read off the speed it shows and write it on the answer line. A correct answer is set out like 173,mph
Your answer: 170,mph
